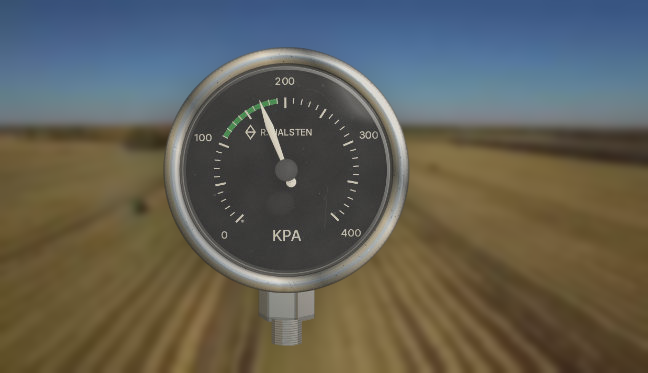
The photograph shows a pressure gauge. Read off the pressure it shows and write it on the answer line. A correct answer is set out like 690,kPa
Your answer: 170,kPa
